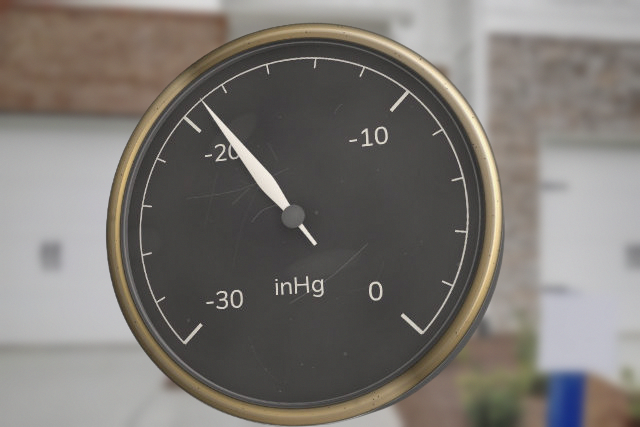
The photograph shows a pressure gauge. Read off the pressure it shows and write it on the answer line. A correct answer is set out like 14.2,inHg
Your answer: -19,inHg
